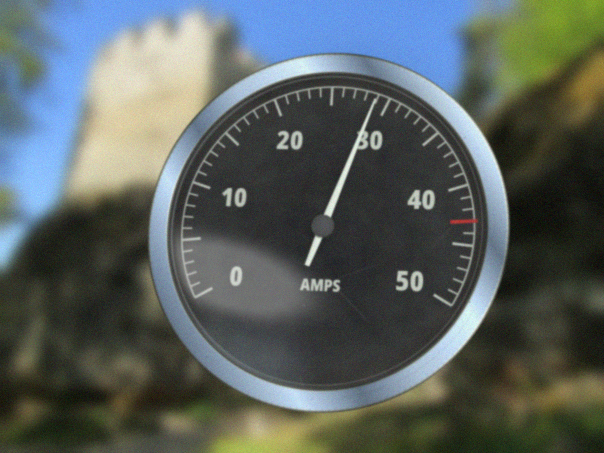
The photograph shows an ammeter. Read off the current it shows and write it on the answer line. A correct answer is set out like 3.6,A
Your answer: 29,A
